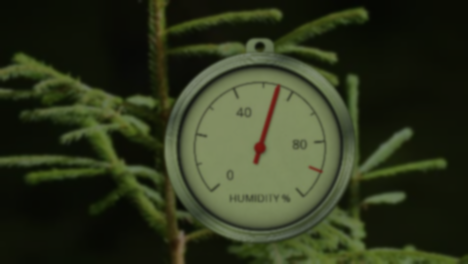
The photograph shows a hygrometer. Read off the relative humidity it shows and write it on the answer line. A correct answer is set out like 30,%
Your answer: 55,%
